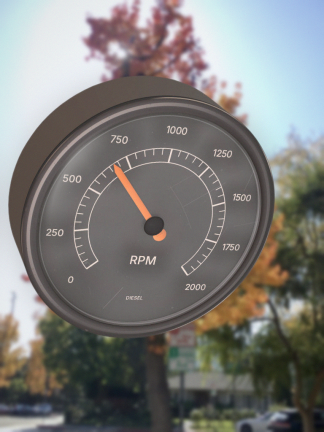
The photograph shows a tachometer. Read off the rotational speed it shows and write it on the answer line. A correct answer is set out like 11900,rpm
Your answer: 675,rpm
